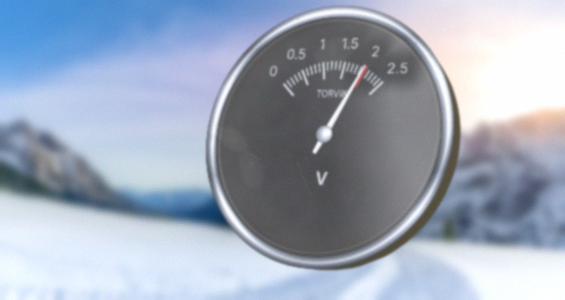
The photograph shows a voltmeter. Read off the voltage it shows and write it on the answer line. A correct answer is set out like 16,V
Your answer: 2,V
